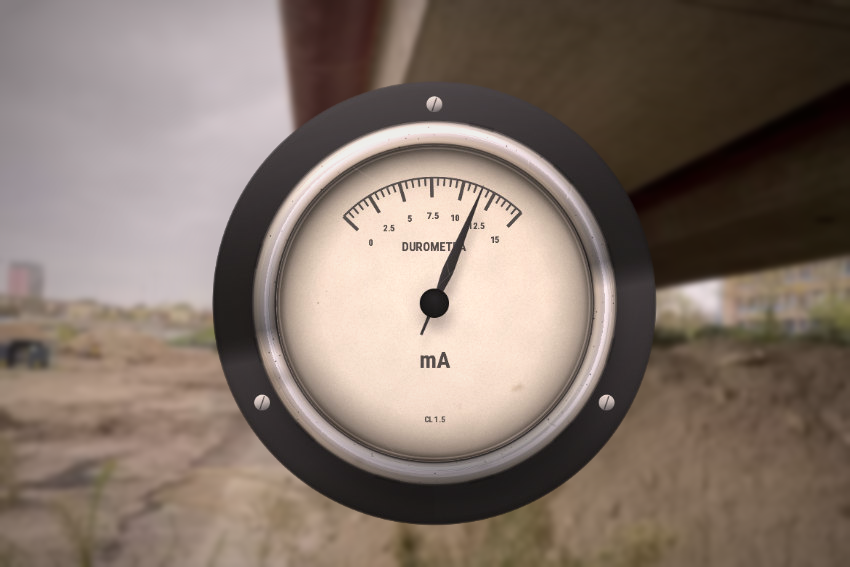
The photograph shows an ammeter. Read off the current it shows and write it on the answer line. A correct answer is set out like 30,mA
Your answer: 11.5,mA
